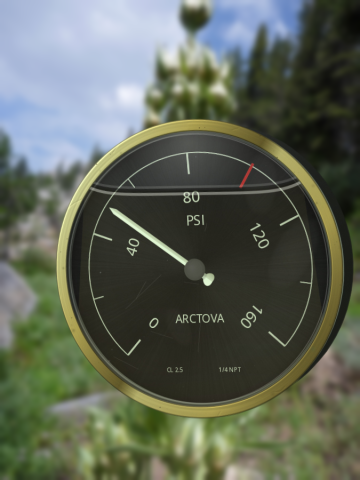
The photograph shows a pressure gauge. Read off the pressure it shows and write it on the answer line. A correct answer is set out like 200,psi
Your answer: 50,psi
